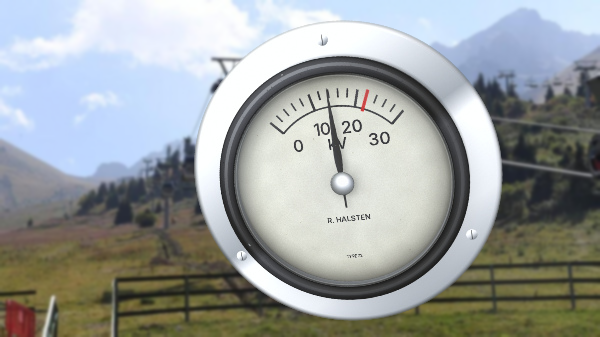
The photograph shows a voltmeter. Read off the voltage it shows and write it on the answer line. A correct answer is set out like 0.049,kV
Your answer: 14,kV
